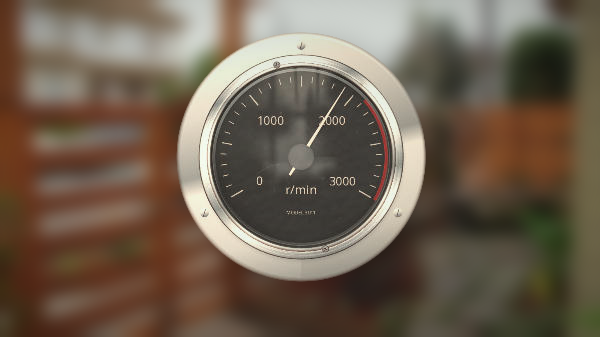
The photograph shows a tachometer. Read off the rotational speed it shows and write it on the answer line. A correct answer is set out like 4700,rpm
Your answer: 1900,rpm
